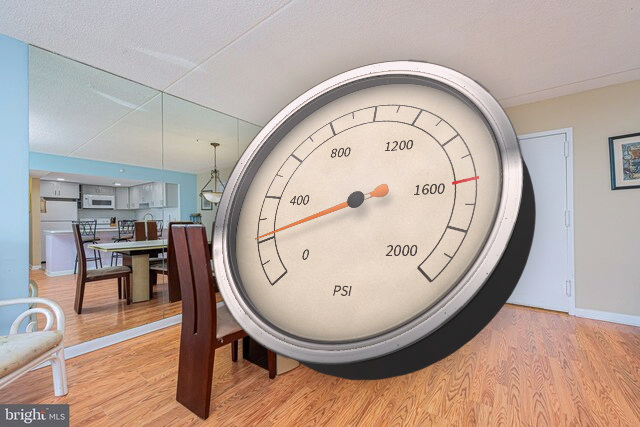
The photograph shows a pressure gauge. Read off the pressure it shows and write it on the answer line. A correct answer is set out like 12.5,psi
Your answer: 200,psi
